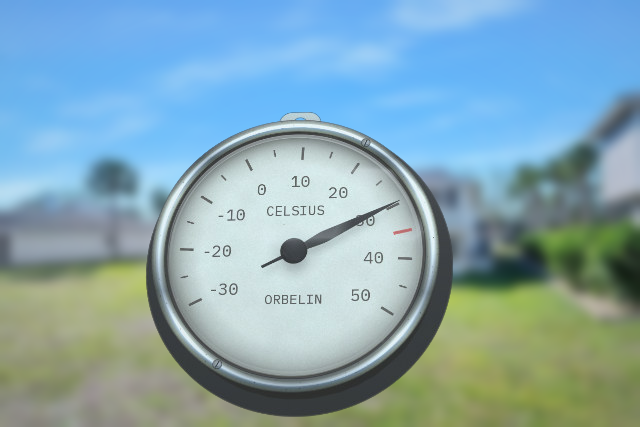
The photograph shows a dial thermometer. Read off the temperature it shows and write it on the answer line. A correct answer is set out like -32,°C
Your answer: 30,°C
